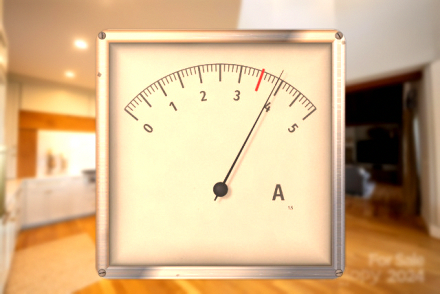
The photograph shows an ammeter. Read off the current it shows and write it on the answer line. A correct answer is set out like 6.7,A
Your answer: 3.9,A
